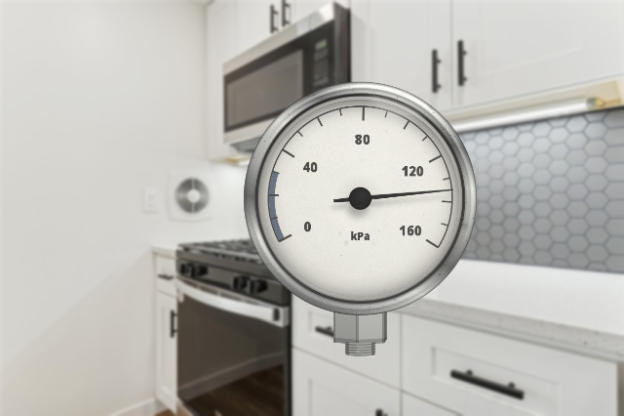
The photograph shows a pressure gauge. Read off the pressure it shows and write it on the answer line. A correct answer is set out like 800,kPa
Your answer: 135,kPa
